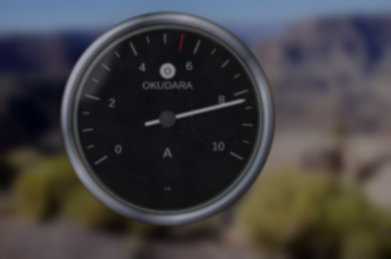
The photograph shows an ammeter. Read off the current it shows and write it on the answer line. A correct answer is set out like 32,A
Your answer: 8.25,A
